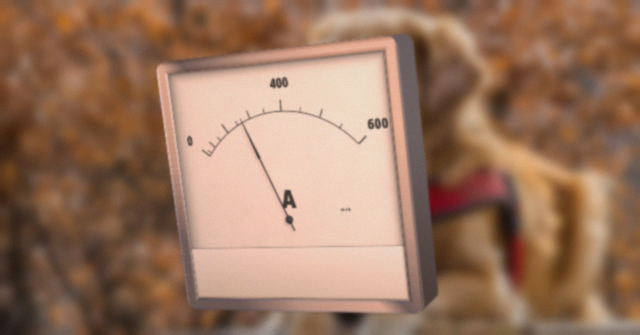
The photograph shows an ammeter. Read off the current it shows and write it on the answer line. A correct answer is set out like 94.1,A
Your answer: 275,A
